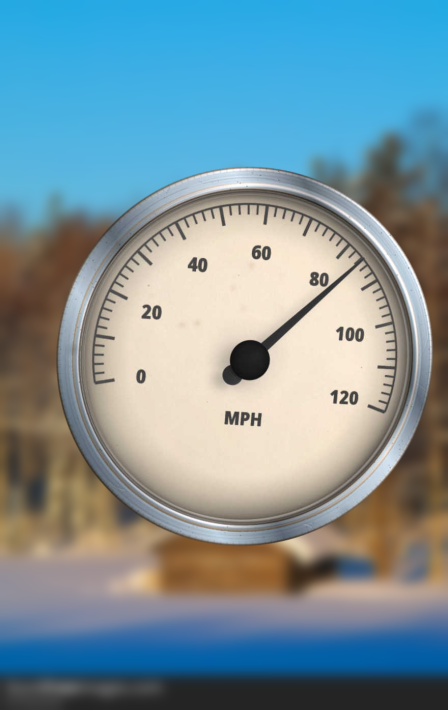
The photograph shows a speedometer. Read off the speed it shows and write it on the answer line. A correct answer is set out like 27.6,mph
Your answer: 84,mph
